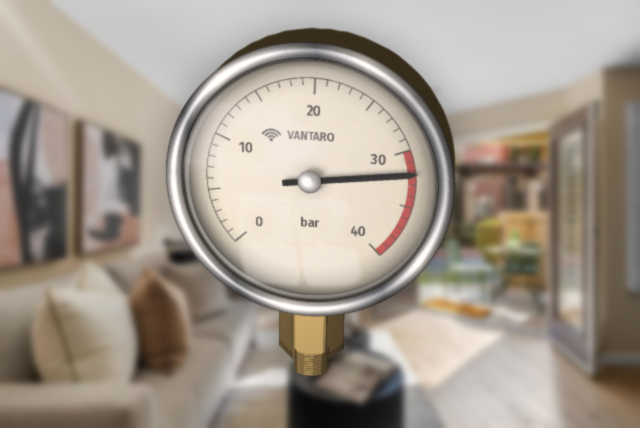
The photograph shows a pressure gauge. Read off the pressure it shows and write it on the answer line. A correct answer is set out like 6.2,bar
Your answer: 32,bar
